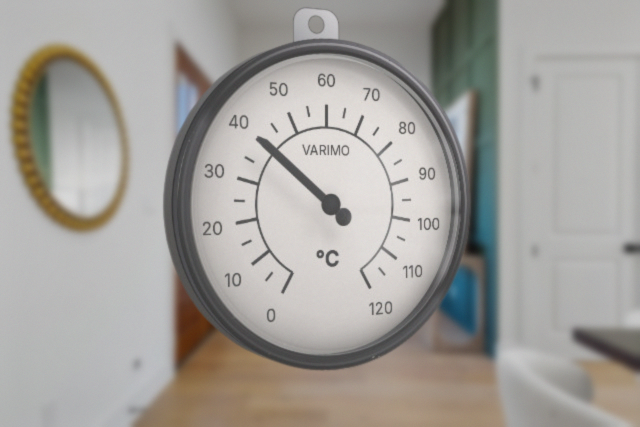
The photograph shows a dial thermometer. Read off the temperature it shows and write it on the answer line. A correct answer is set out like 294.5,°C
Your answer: 40,°C
